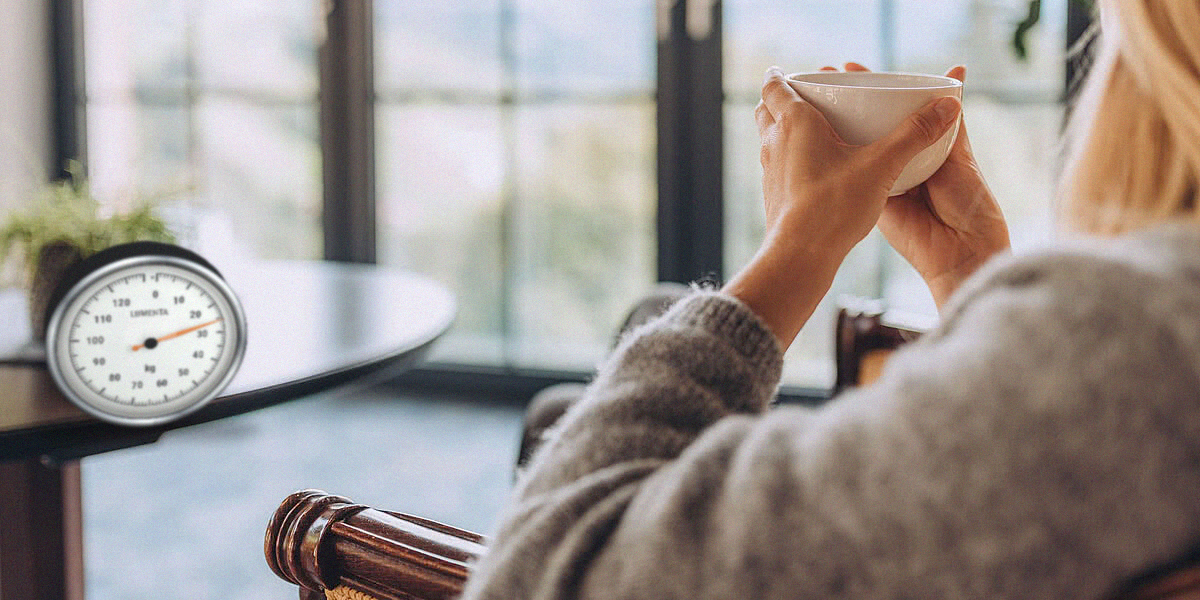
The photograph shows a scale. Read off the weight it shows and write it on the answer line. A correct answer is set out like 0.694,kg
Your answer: 25,kg
